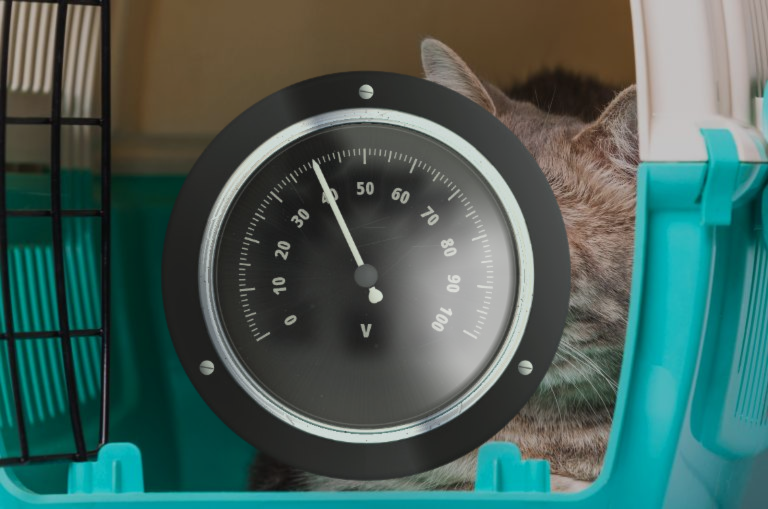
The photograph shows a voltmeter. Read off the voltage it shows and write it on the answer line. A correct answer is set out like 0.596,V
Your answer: 40,V
